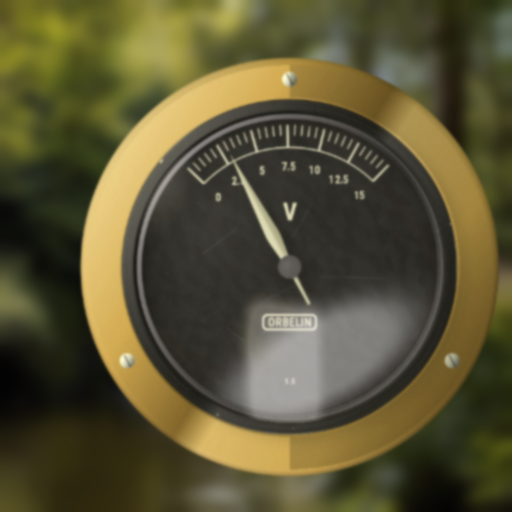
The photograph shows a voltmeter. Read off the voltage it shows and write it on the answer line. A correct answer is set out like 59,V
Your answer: 3,V
